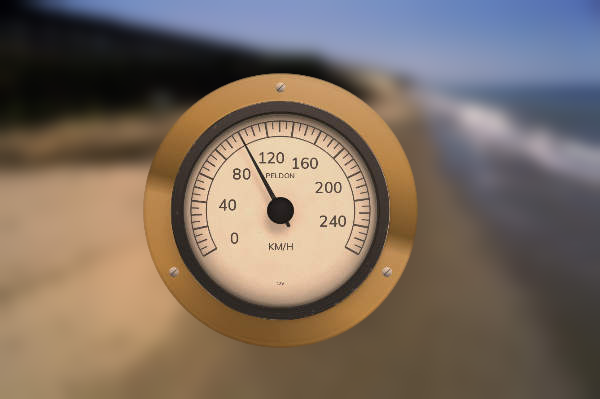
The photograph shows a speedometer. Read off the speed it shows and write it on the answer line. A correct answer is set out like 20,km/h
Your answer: 100,km/h
